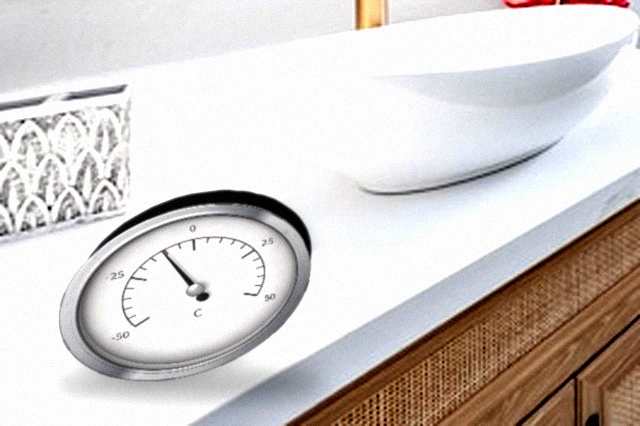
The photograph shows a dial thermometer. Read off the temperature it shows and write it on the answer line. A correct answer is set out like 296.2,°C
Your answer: -10,°C
